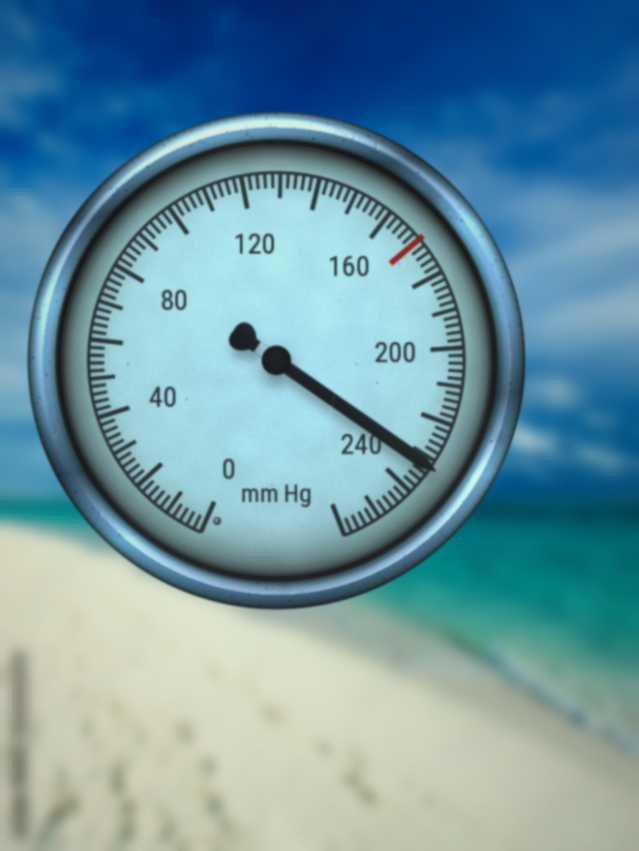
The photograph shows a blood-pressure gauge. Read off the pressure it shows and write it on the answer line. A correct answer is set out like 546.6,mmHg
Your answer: 232,mmHg
